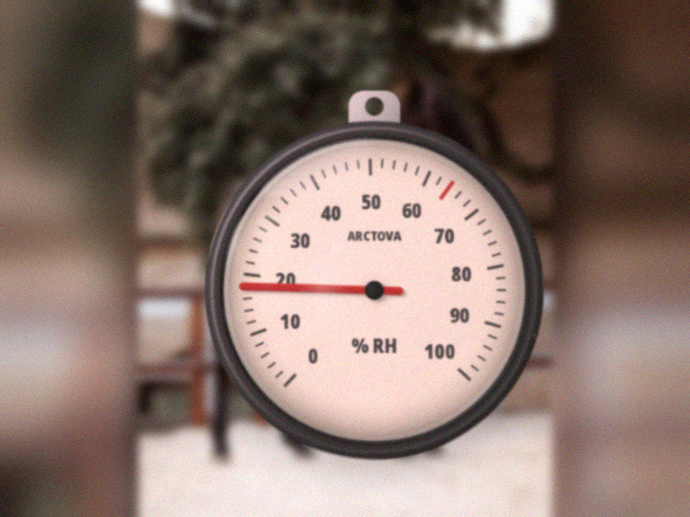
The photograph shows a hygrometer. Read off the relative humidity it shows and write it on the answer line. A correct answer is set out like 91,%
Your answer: 18,%
